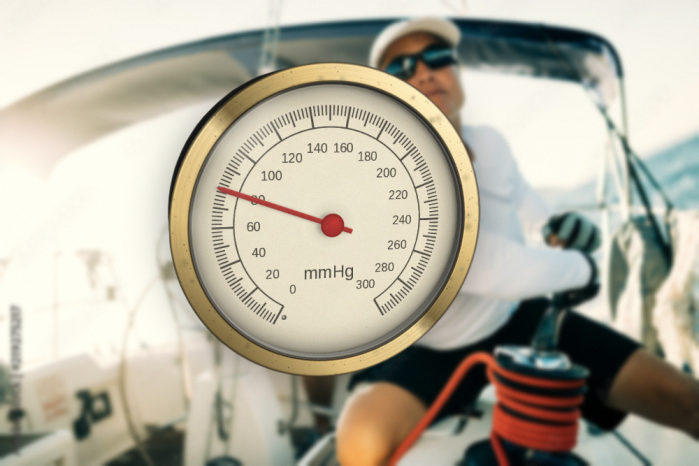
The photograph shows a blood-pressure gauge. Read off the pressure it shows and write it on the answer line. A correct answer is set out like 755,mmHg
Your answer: 80,mmHg
